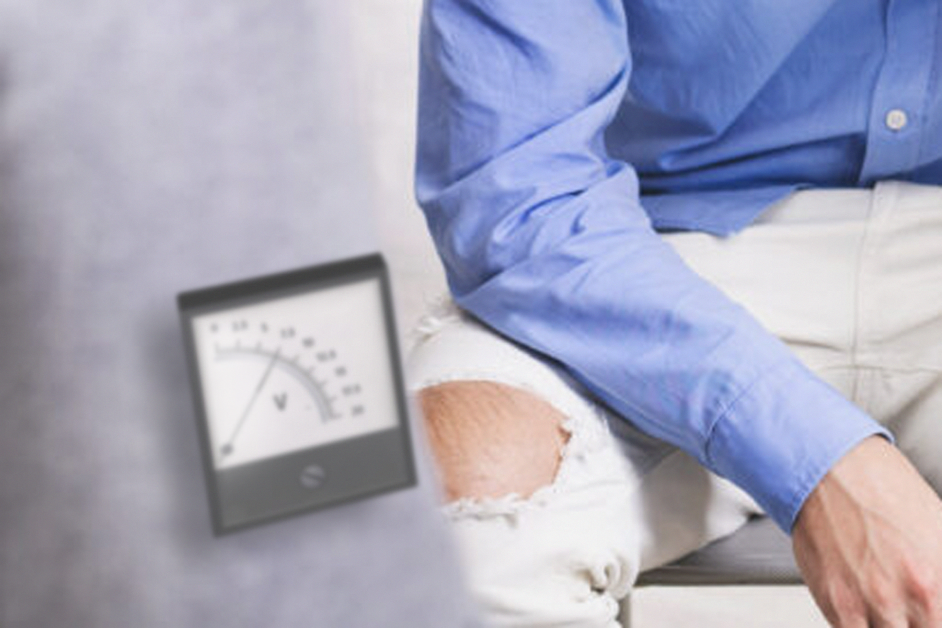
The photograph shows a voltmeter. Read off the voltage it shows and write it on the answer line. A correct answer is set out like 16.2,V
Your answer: 7.5,V
